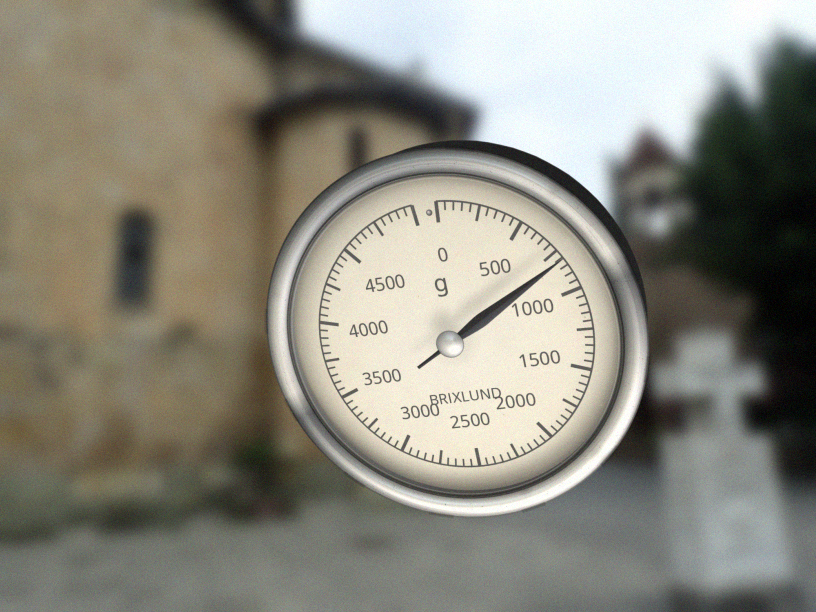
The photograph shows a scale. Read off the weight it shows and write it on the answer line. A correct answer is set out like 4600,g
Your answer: 800,g
